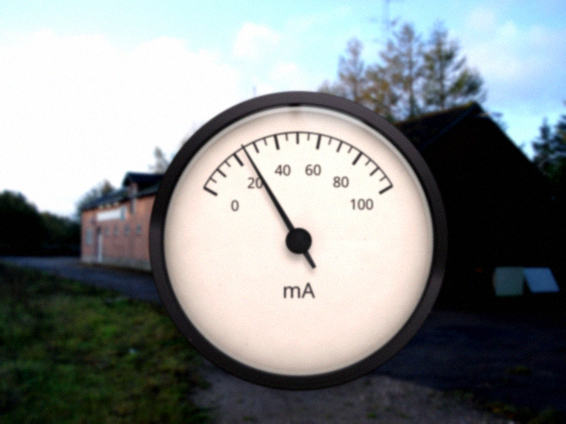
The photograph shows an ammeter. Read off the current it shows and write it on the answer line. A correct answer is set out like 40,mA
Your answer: 25,mA
